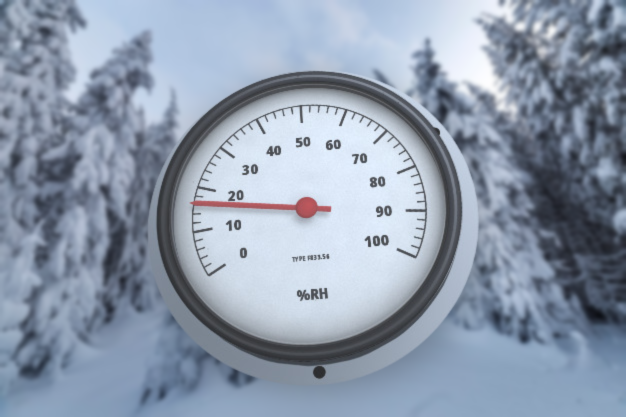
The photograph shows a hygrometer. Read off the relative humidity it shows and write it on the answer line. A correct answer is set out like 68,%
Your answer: 16,%
